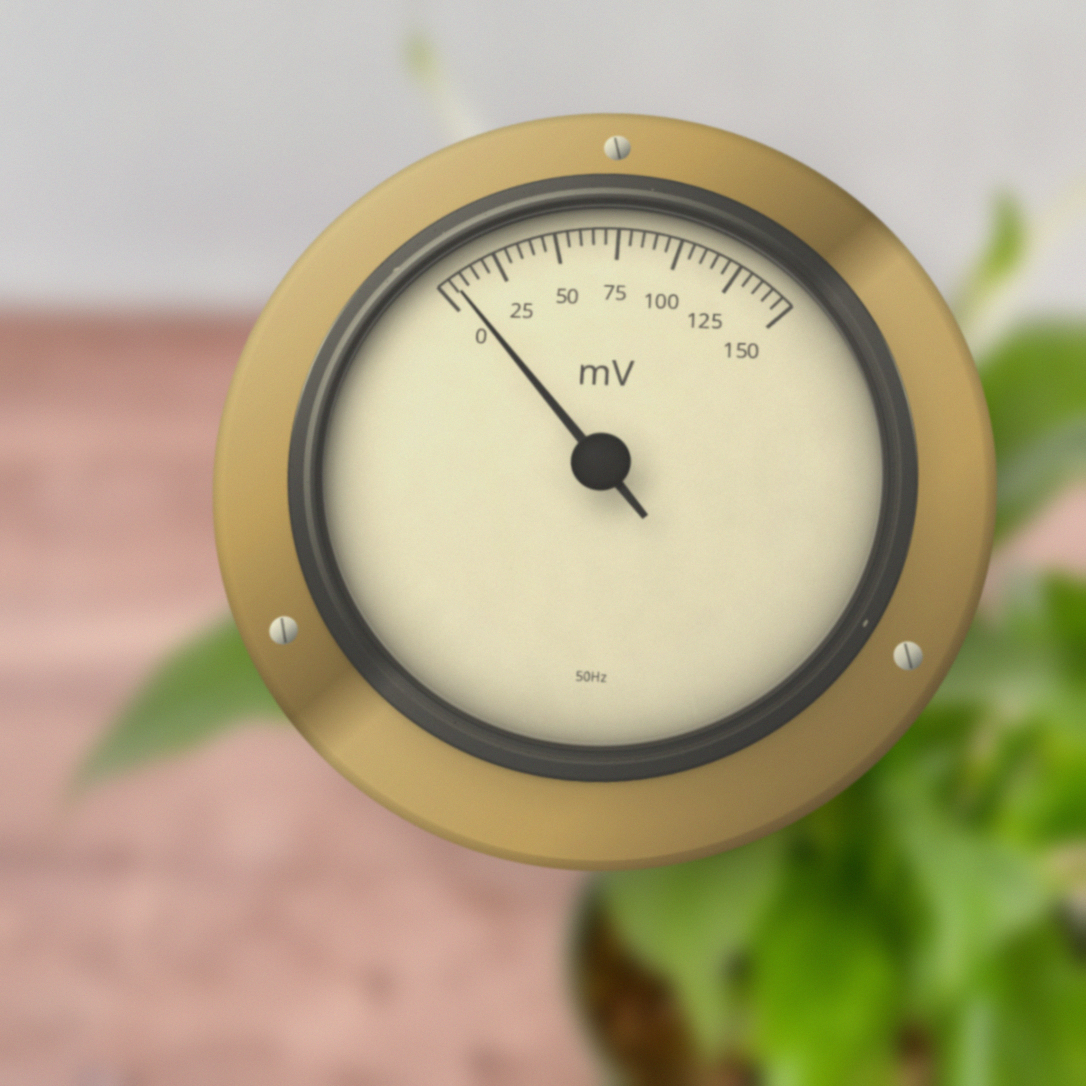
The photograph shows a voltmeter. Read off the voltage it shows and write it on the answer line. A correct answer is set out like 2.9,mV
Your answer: 5,mV
